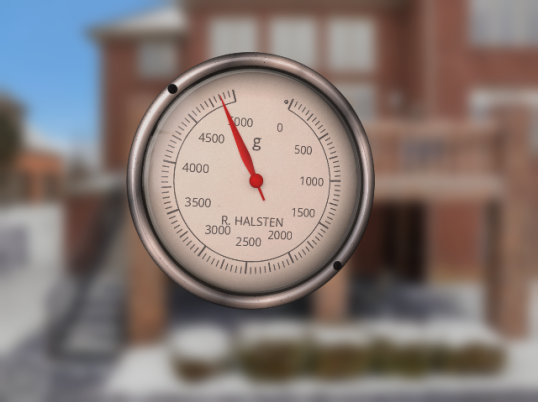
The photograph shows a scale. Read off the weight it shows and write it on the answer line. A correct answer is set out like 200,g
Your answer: 4850,g
